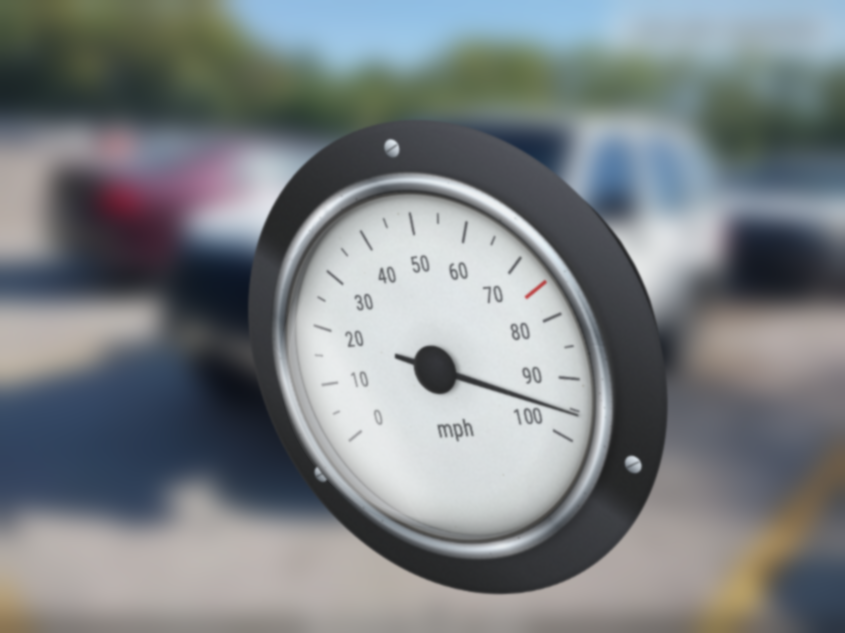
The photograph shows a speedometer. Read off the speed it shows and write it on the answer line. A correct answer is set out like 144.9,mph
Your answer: 95,mph
